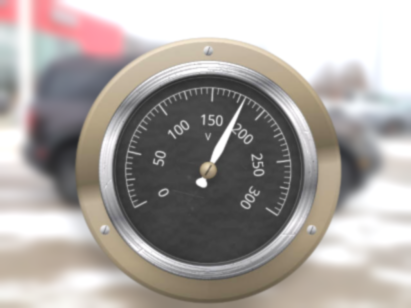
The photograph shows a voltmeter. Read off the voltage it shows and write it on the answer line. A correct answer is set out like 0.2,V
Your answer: 180,V
